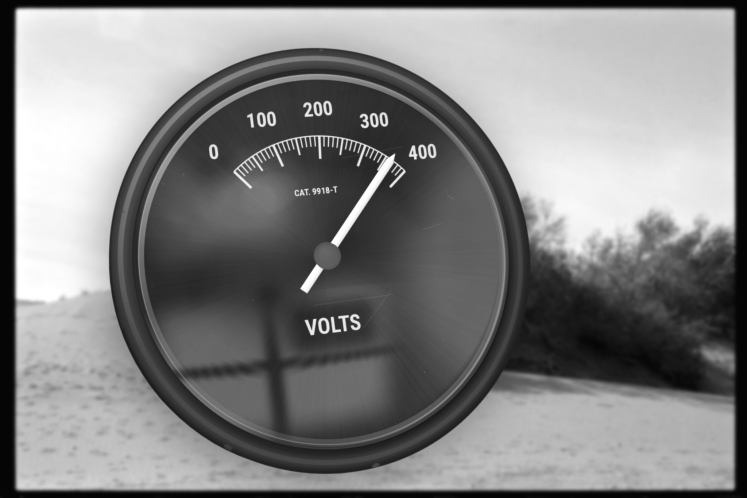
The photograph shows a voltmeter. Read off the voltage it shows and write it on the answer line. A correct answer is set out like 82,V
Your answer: 360,V
